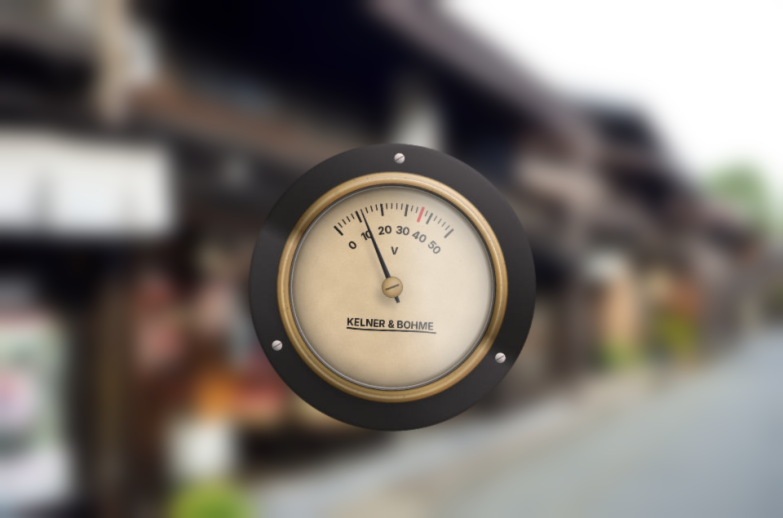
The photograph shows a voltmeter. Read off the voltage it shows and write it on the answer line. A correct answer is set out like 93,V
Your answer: 12,V
